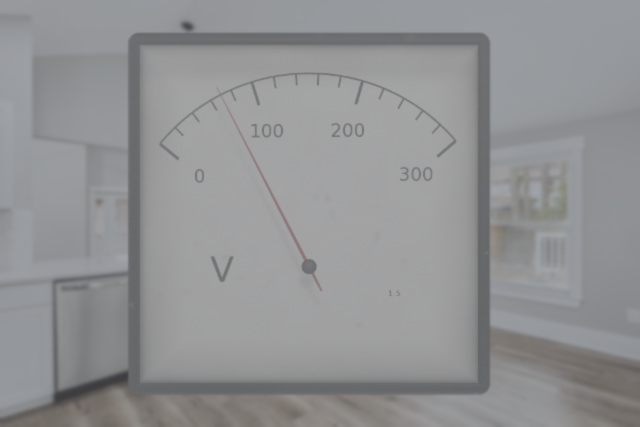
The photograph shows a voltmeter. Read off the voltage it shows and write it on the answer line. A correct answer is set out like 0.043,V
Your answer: 70,V
